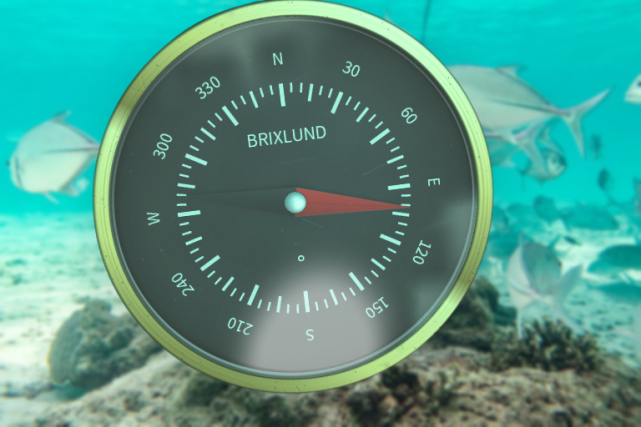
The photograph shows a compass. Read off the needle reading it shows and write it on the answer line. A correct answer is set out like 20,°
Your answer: 100,°
